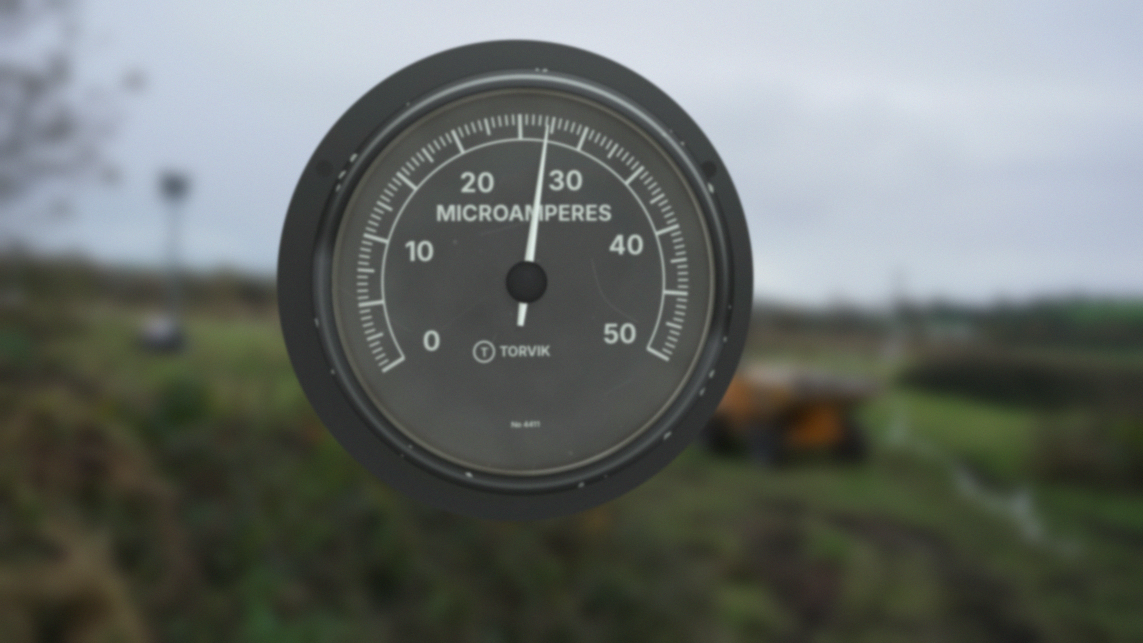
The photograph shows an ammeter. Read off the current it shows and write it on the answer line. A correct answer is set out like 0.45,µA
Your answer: 27,µA
